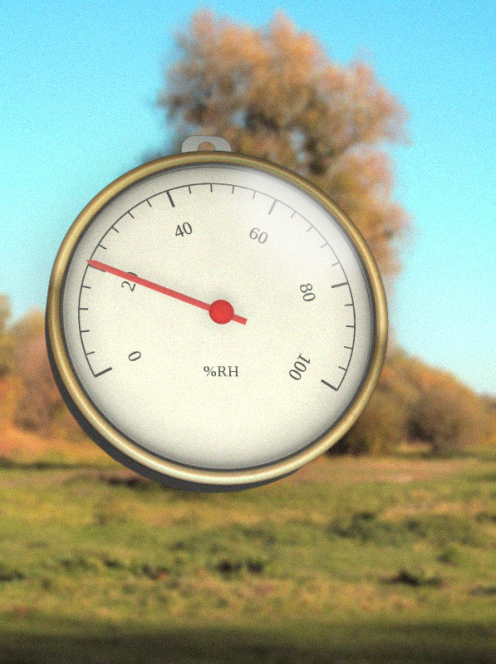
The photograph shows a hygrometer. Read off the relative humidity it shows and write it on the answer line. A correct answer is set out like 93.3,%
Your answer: 20,%
